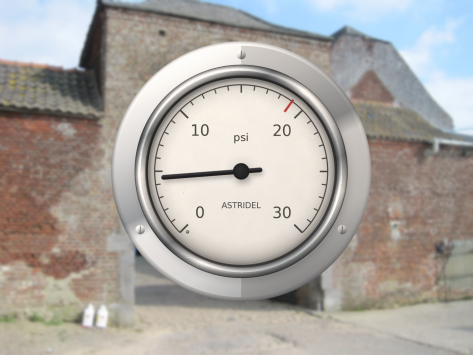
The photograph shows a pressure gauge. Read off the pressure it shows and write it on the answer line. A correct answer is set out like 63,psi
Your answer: 4.5,psi
